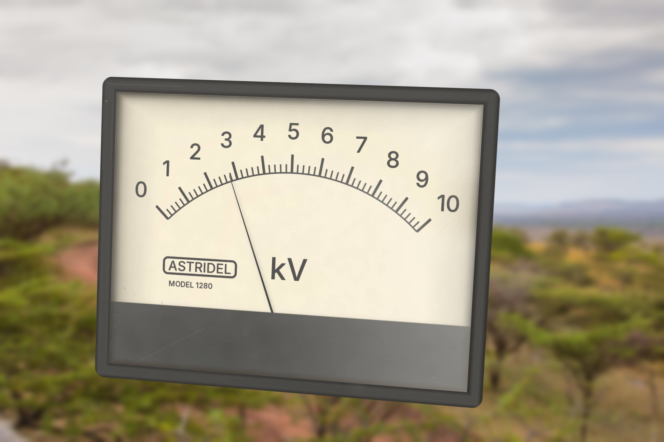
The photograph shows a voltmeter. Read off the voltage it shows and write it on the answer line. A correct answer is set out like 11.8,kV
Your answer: 2.8,kV
